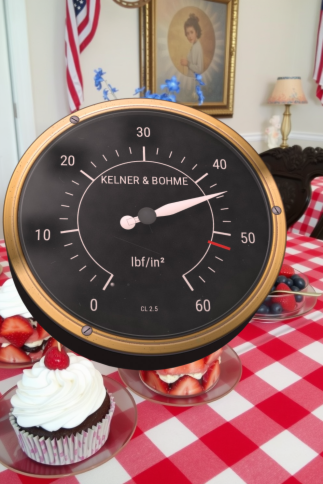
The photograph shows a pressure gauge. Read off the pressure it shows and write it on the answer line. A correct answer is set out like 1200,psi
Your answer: 44,psi
